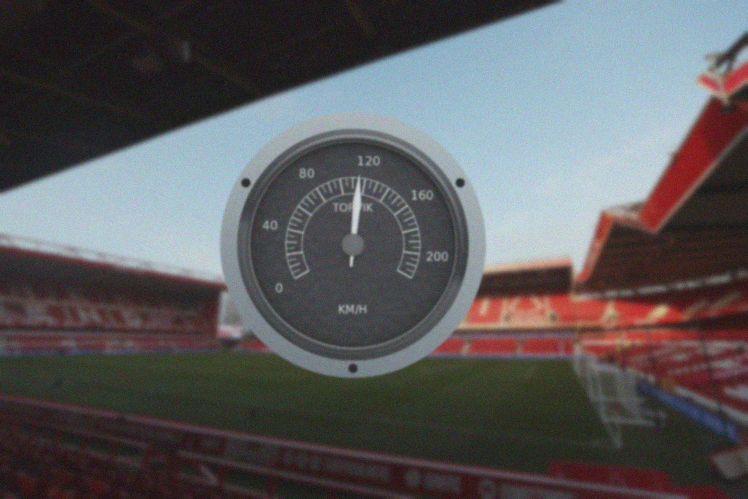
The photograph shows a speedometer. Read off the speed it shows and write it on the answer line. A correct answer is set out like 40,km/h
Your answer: 115,km/h
